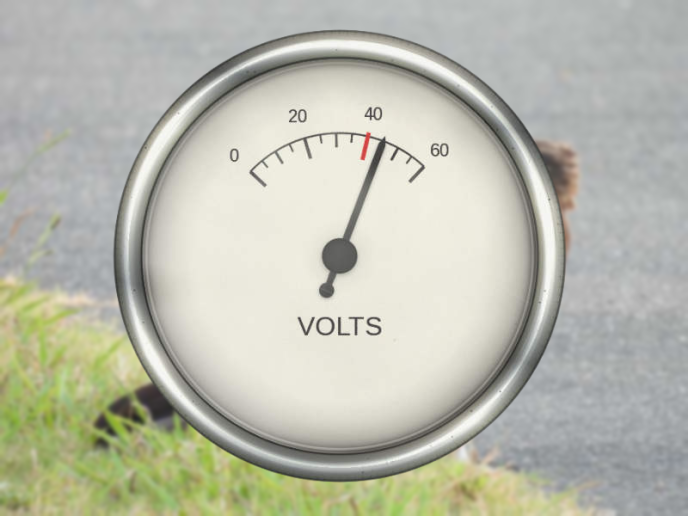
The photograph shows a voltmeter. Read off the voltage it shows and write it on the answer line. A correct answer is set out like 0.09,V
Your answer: 45,V
